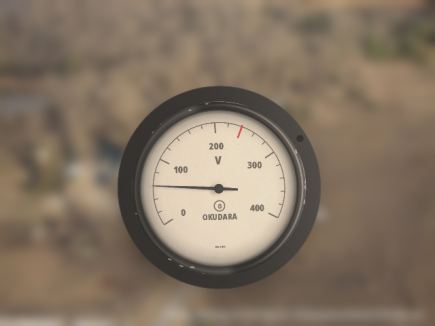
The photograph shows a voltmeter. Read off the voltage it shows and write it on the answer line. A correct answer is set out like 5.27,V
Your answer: 60,V
